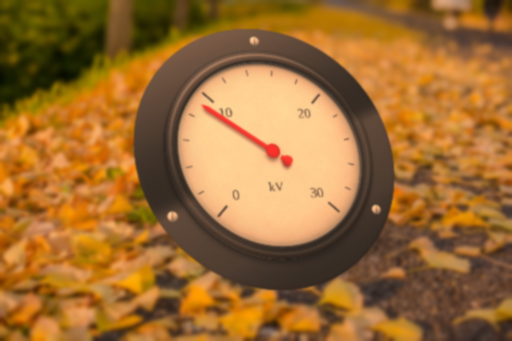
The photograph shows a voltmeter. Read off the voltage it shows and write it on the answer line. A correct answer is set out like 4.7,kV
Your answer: 9,kV
